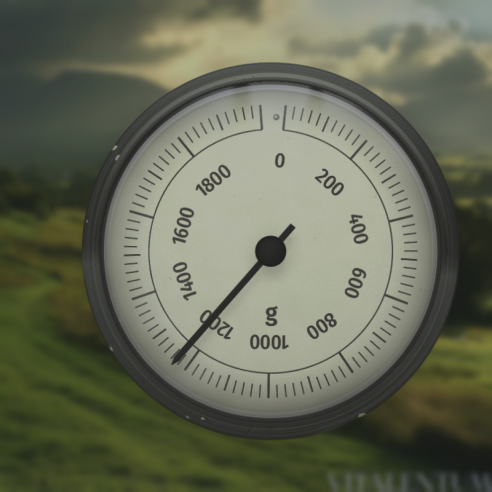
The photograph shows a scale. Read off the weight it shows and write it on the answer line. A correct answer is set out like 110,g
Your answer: 1230,g
